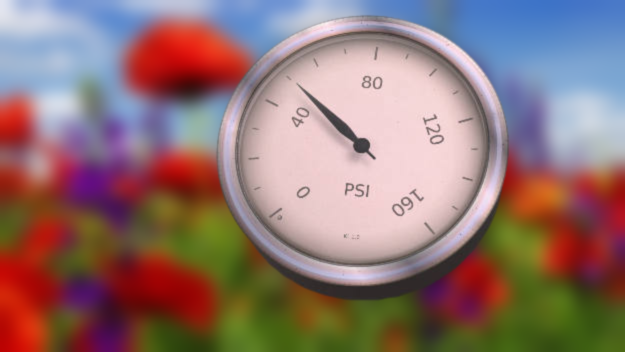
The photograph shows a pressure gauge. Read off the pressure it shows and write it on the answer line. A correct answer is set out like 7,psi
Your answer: 50,psi
